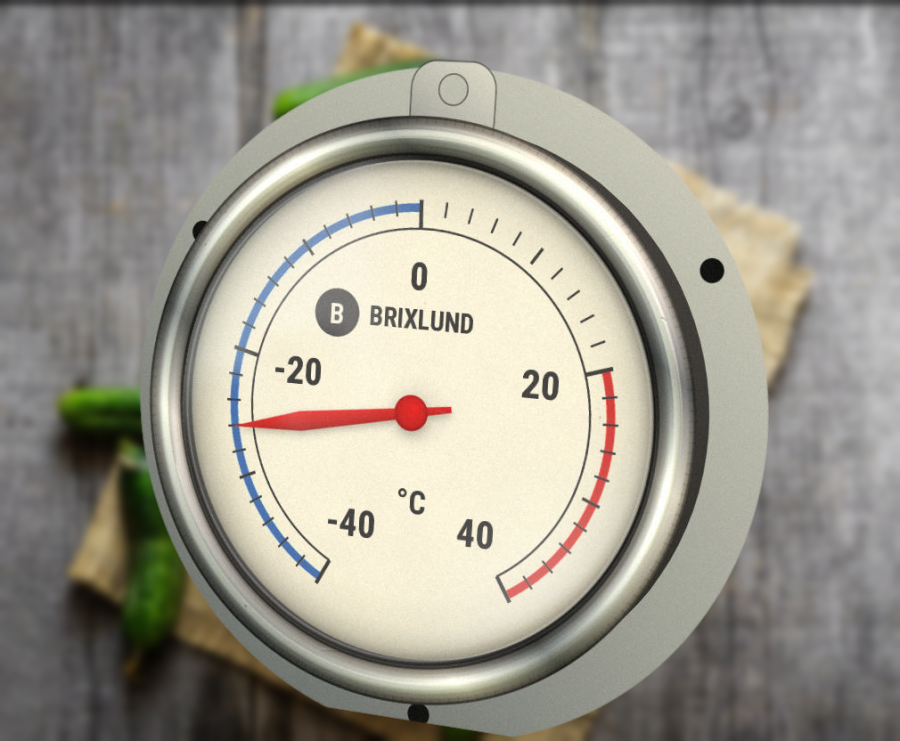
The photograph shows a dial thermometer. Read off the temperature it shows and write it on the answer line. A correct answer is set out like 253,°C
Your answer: -26,°C
